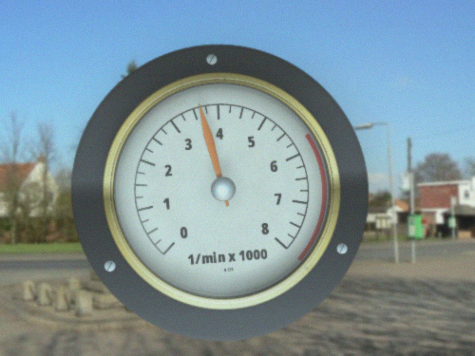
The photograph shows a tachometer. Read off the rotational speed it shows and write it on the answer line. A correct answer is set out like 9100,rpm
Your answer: 3625,rpm
